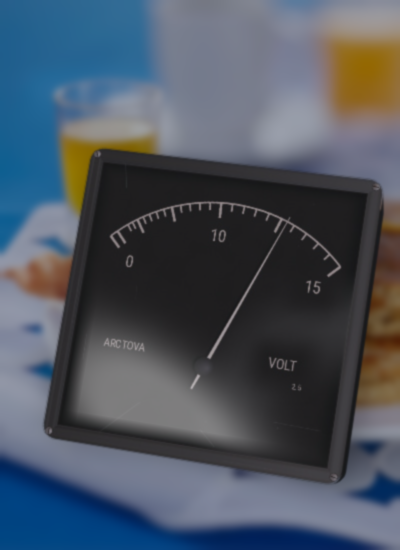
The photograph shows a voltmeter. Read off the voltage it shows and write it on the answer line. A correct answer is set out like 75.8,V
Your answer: 12.75,V
